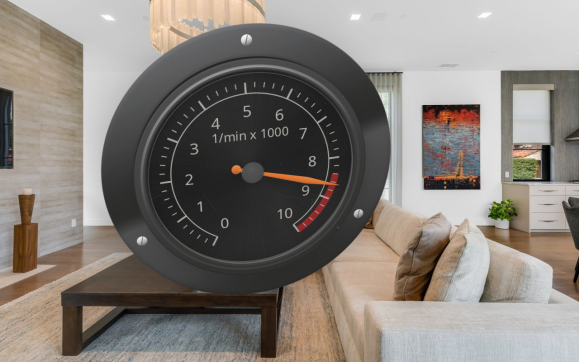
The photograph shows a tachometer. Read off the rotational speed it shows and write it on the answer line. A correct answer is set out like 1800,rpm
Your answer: 8600,rpm
